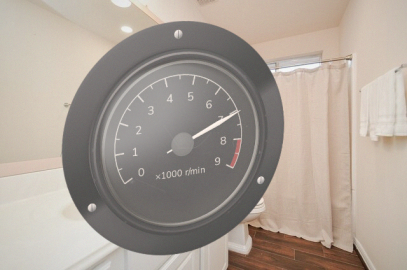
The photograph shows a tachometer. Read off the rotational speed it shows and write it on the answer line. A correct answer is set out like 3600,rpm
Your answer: 7000,rpm
